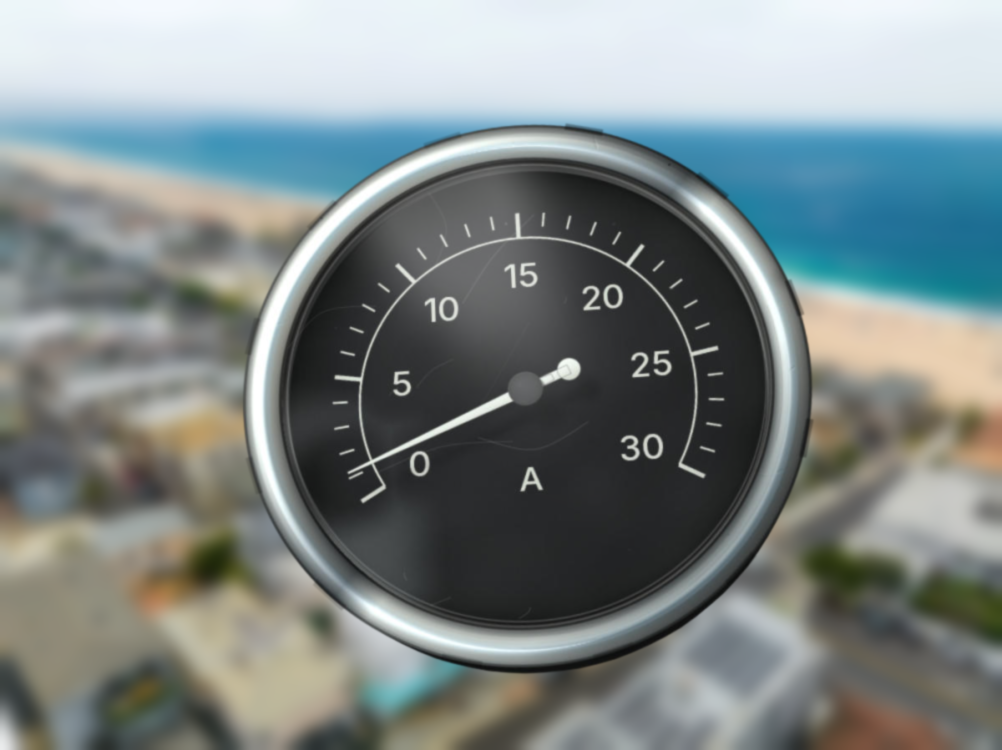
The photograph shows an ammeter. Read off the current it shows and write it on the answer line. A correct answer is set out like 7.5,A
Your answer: 1,A
